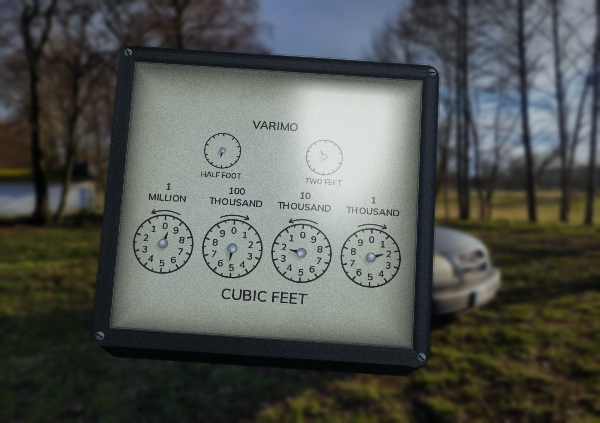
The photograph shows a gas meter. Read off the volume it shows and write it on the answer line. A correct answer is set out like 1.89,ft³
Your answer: 952200,ft³
